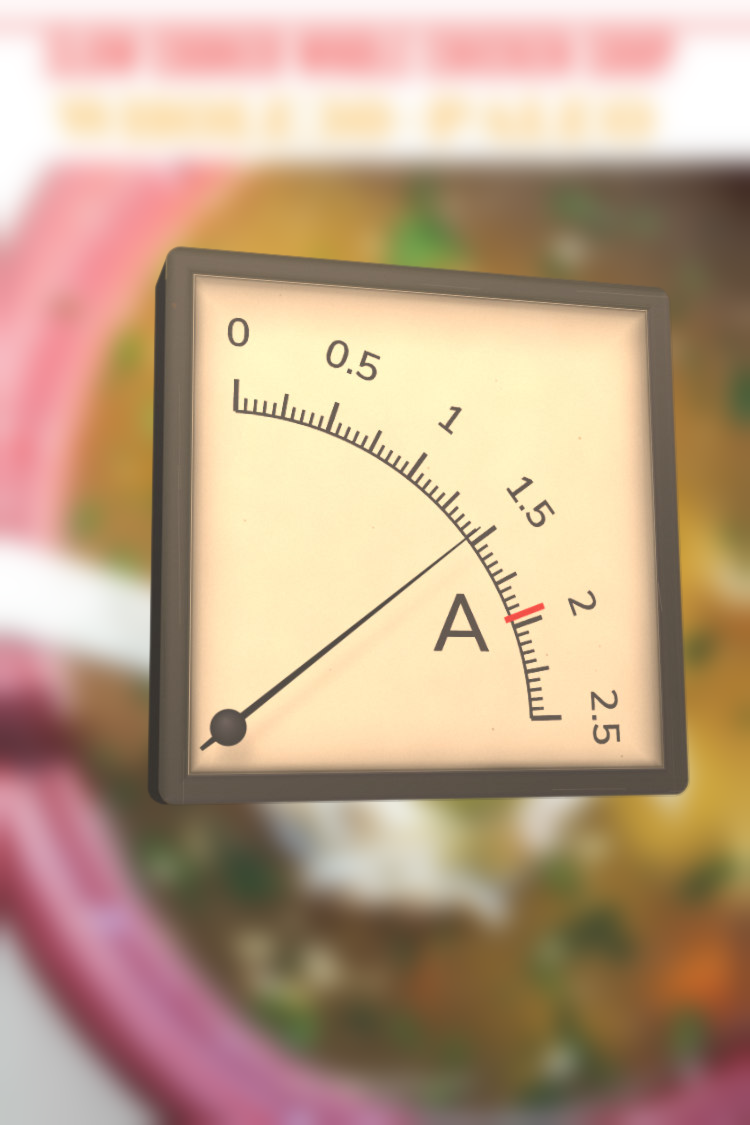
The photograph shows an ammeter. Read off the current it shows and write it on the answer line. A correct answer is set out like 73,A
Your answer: 1.45,A
